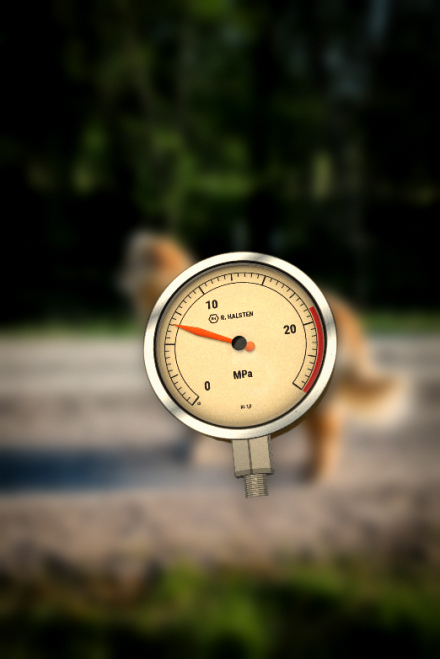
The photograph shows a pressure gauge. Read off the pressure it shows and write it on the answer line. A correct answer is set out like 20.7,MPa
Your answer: 6.5,MPa
